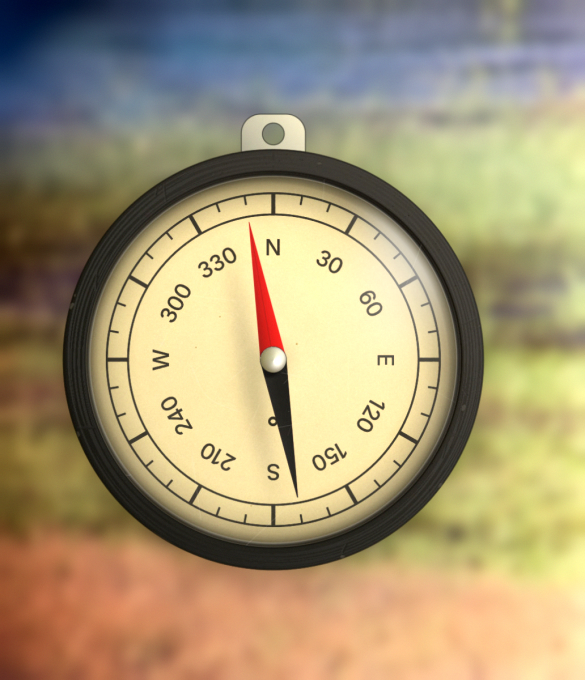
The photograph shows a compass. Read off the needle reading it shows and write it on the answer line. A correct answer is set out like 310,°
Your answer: 350,°
